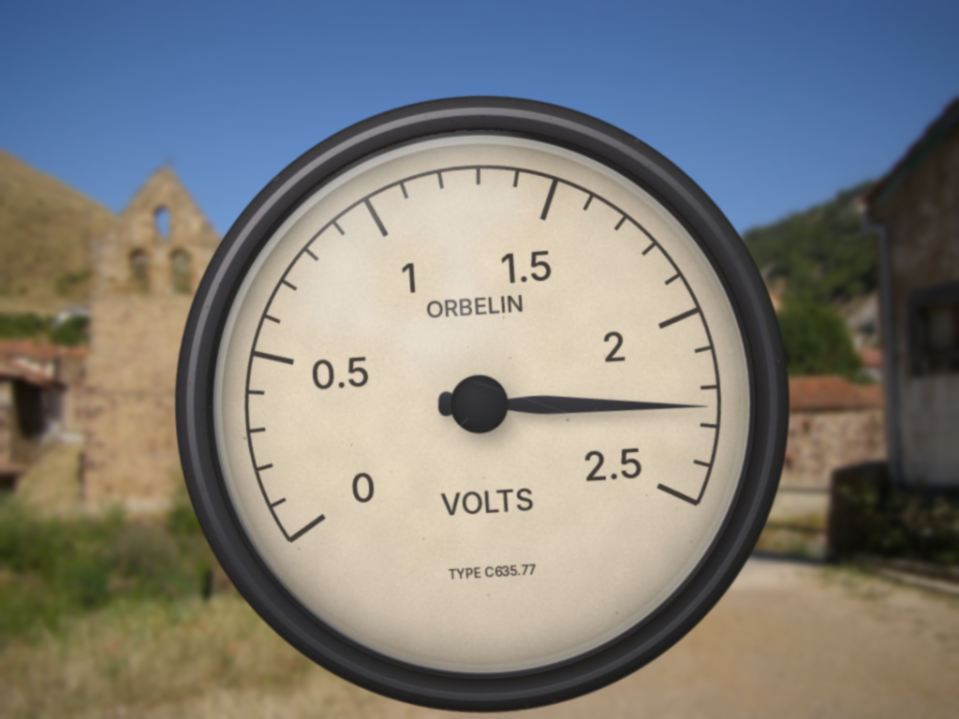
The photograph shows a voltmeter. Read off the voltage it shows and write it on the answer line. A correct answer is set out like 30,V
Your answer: 2.25,V
